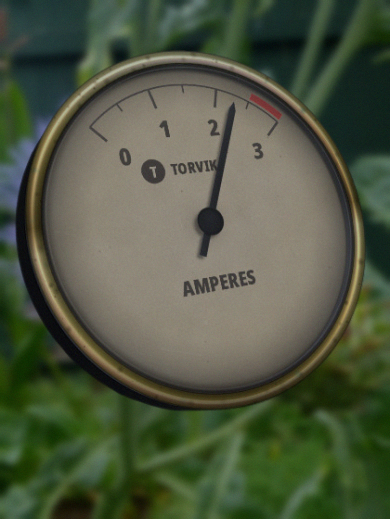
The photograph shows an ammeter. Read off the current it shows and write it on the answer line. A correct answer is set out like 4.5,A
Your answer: 2.25,A
